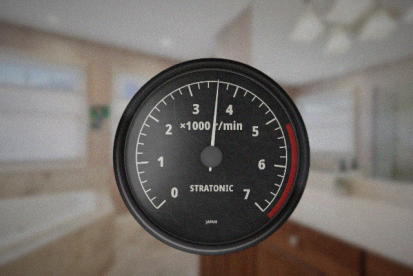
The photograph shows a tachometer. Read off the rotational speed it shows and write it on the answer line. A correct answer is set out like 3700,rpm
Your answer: 3600,rpm
